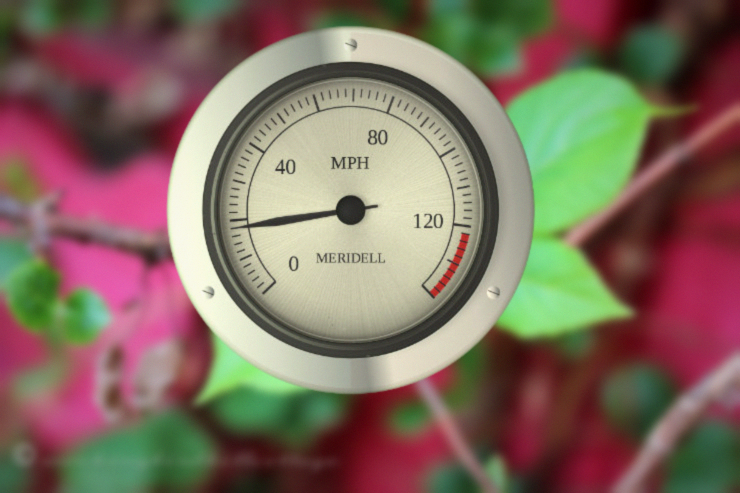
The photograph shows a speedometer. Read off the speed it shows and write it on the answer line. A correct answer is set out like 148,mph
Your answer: 18,mph
